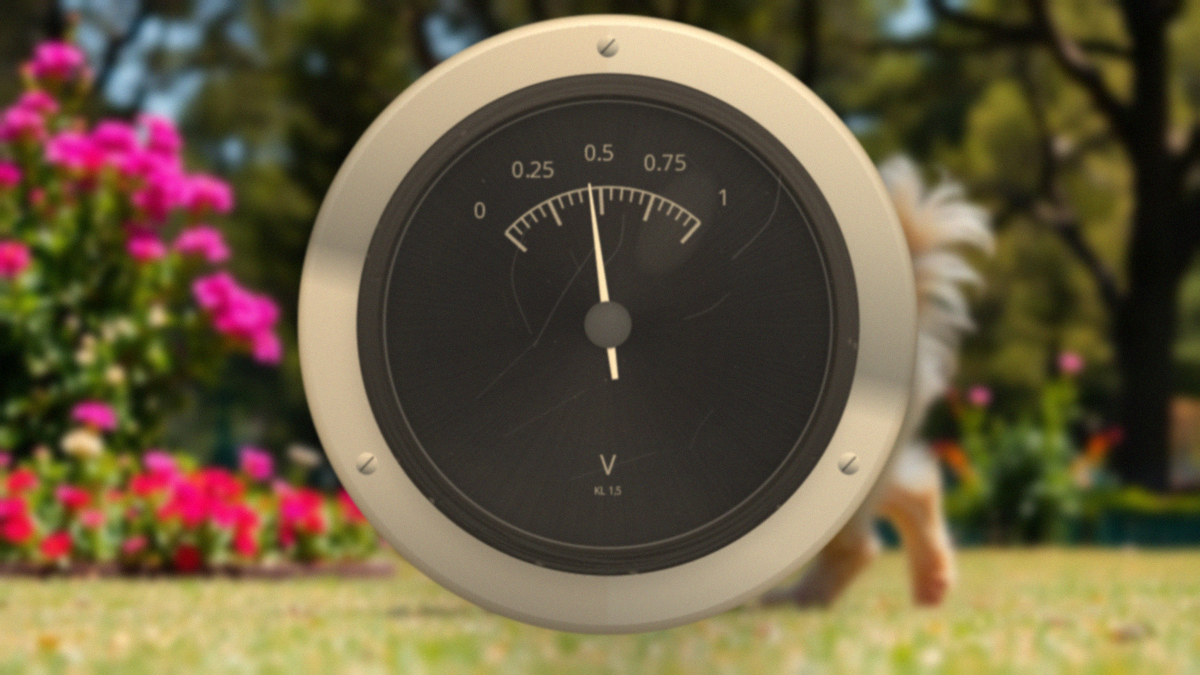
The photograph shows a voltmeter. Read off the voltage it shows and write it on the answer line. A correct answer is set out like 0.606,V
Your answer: 0.45,V
